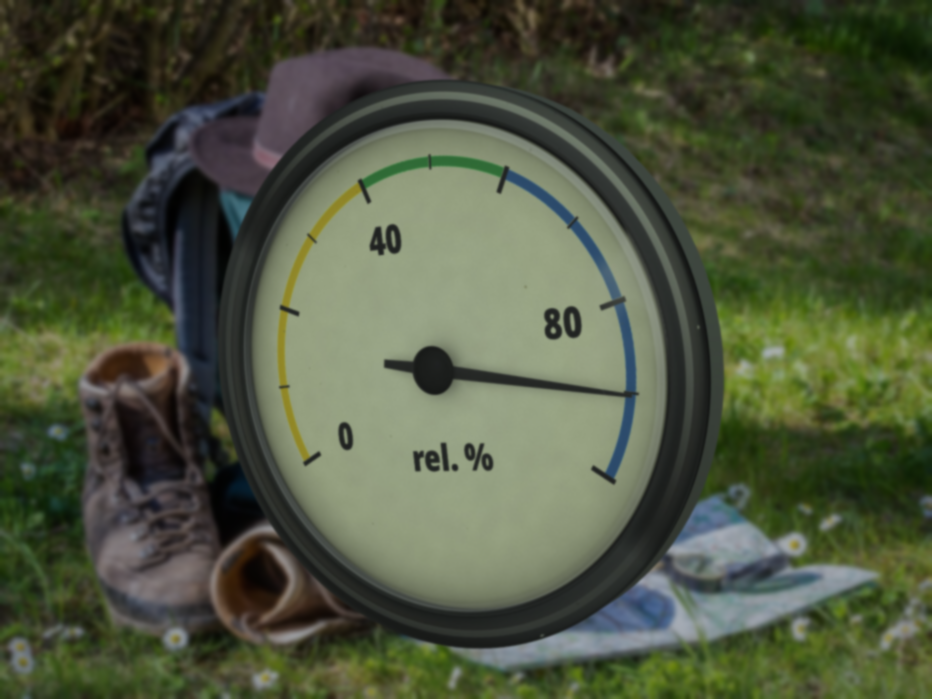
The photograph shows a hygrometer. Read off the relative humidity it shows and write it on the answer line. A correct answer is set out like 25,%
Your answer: 90,%
